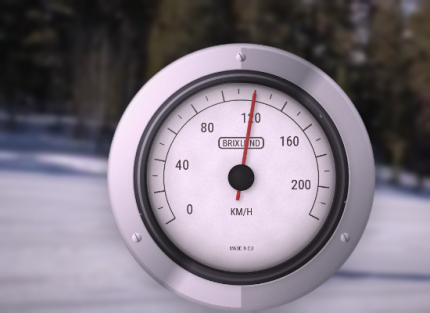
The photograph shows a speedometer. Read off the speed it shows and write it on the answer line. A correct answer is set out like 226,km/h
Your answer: 120,km/h
